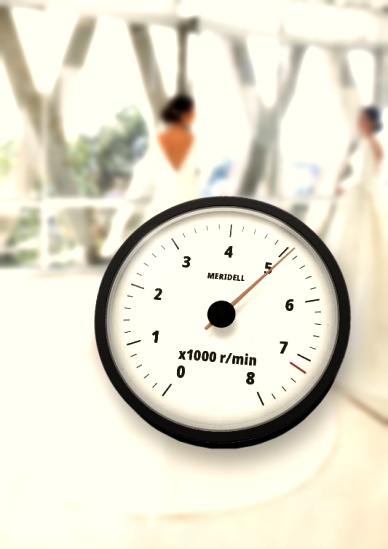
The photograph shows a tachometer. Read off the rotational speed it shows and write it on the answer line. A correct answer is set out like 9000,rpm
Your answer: 5100,rpm
